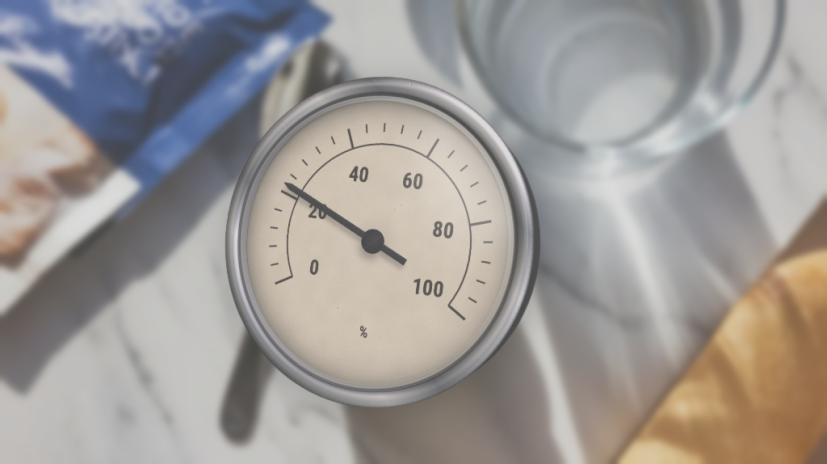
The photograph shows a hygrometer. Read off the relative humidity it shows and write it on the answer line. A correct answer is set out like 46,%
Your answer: 22,%
